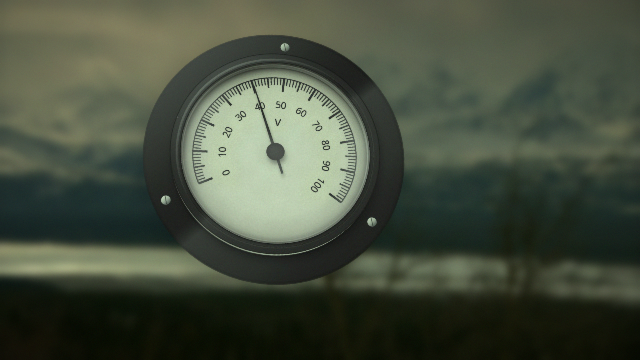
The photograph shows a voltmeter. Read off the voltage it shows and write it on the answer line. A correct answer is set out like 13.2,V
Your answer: 40,V
